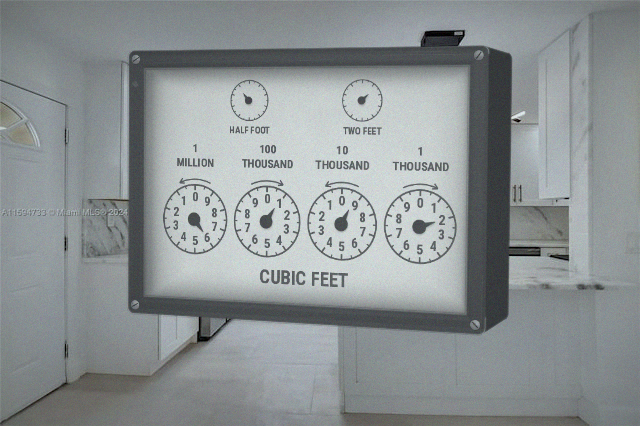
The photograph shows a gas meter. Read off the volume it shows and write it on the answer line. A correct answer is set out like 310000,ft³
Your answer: 609200,ft³
